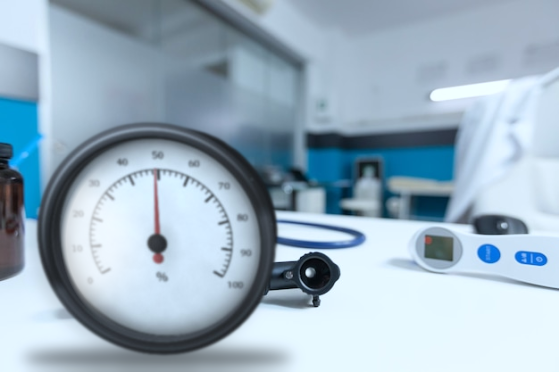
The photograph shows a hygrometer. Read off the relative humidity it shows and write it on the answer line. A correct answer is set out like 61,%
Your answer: 50,%
